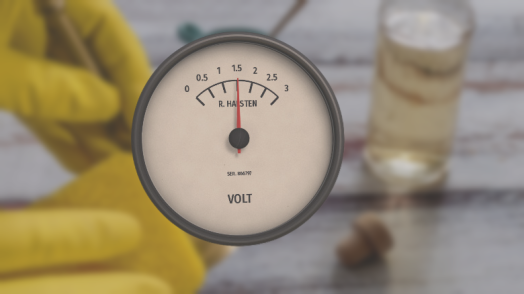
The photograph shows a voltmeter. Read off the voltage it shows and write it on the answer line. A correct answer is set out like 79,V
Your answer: 1.5,V
